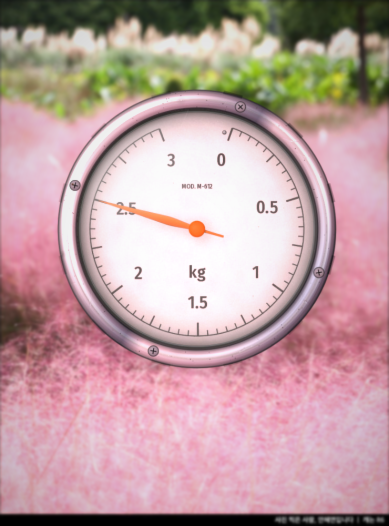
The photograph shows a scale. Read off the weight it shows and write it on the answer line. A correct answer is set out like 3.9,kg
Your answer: 2.5,kg
